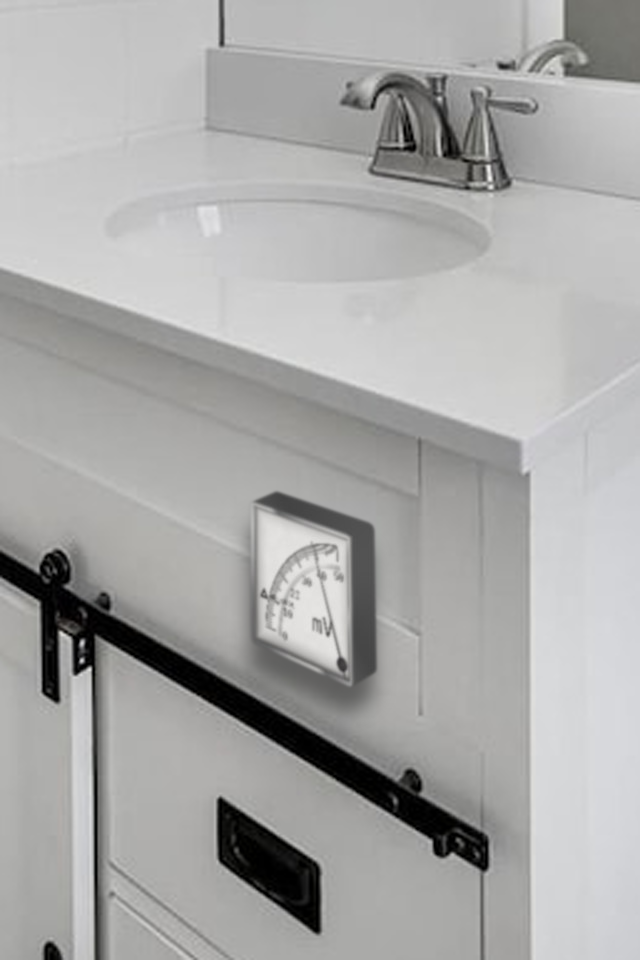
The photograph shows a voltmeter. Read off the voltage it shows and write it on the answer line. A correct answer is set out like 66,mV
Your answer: 40,mV
